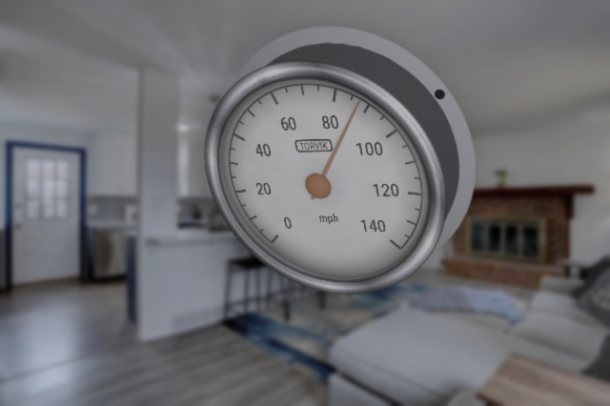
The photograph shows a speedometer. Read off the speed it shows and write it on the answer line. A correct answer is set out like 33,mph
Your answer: 87.5,mph
